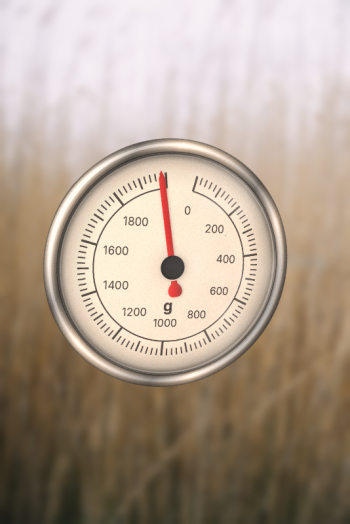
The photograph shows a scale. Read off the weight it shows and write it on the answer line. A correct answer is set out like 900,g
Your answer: 1980,g
